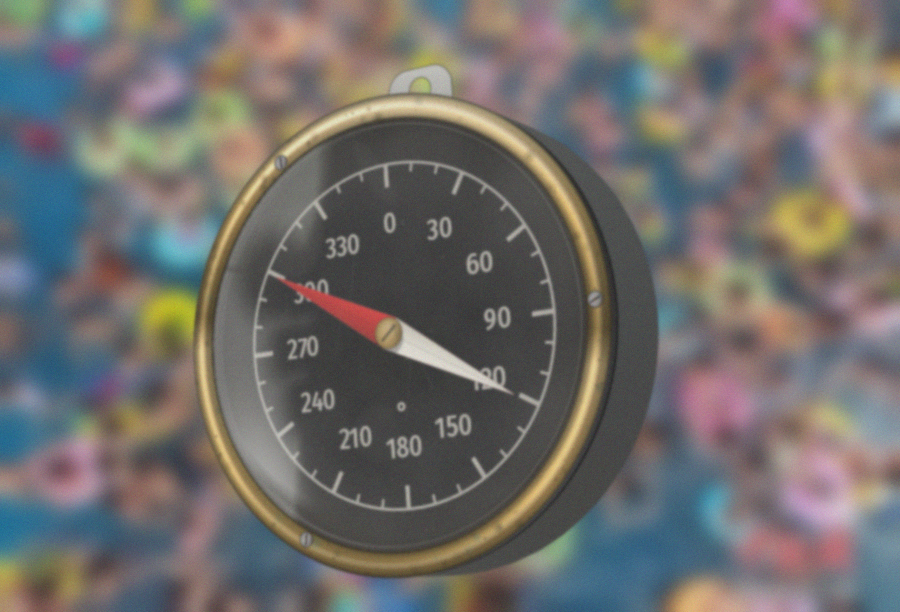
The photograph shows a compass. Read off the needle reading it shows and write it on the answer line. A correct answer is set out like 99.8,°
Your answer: 300,°
